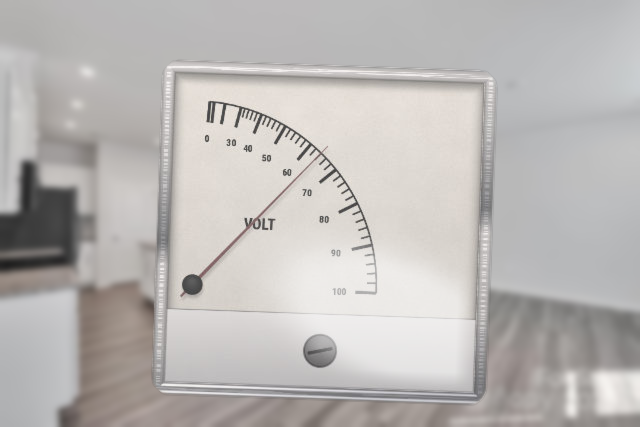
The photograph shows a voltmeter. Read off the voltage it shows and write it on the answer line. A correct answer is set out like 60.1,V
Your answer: 64,V
